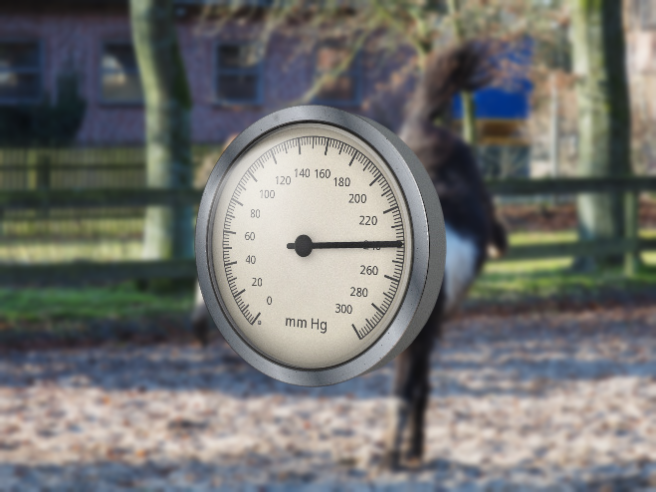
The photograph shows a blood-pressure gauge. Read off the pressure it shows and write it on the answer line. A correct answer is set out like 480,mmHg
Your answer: 240,mmHg
